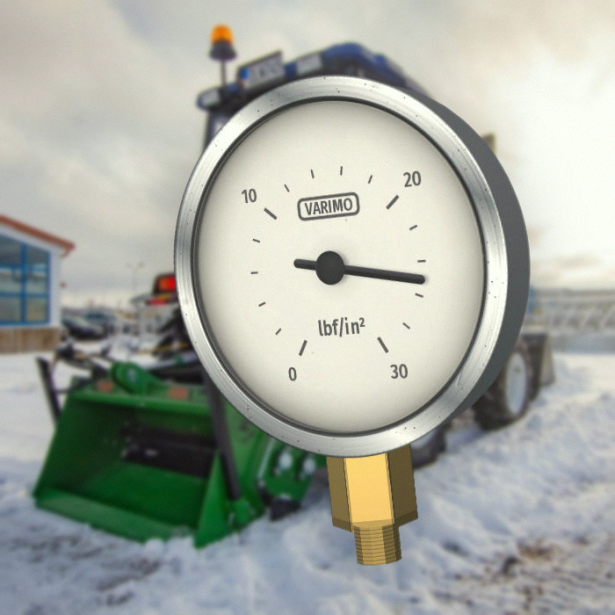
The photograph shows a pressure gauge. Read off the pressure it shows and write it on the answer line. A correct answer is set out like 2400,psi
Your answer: 25,psi
